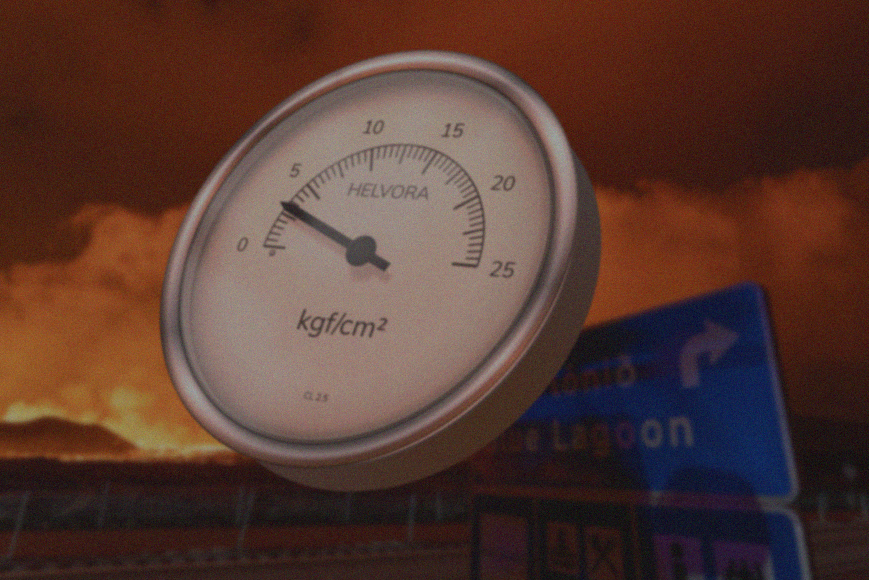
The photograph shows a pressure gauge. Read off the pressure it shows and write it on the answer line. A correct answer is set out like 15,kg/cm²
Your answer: 3,kg/cm²
